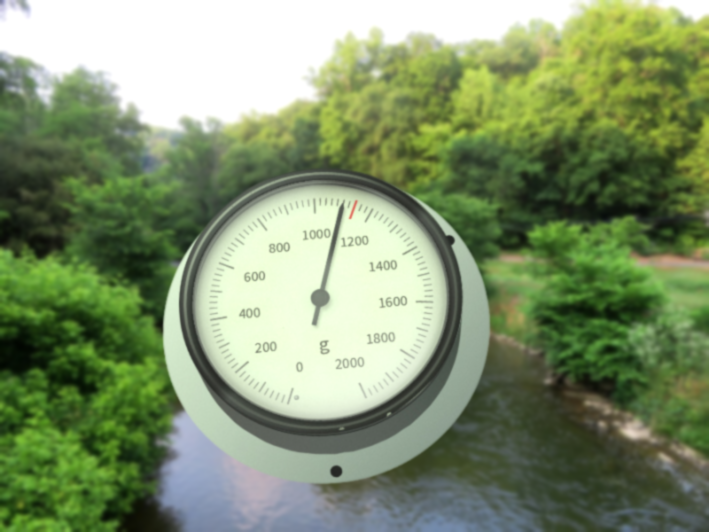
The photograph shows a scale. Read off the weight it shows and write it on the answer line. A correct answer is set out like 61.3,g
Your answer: 1100,g
